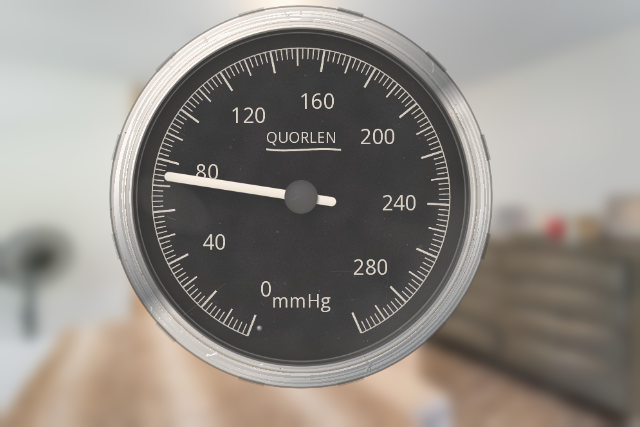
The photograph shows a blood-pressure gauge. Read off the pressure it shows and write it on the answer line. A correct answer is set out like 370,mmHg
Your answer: 74,mmHg
